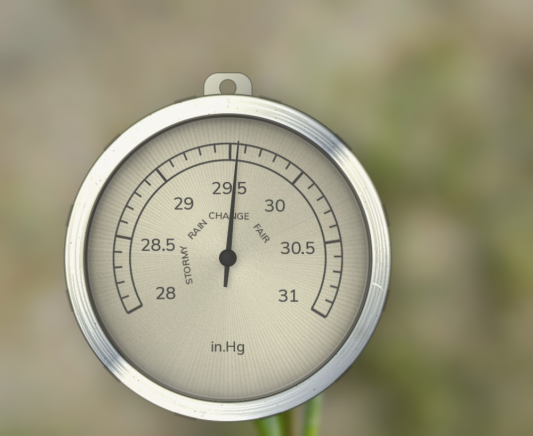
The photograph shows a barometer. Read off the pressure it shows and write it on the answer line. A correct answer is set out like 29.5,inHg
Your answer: 29.55,inHg
